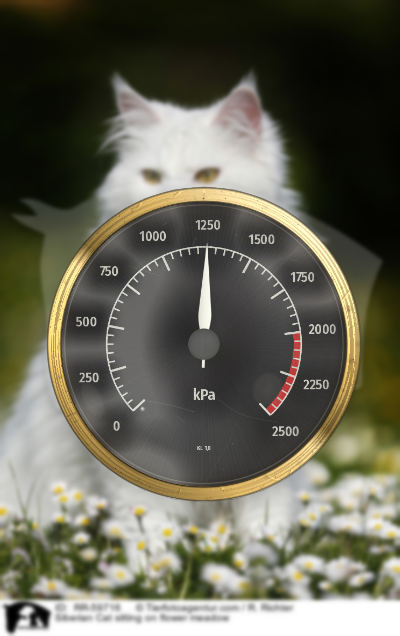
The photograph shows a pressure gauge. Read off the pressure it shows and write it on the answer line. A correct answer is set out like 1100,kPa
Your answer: 1250,kPa
